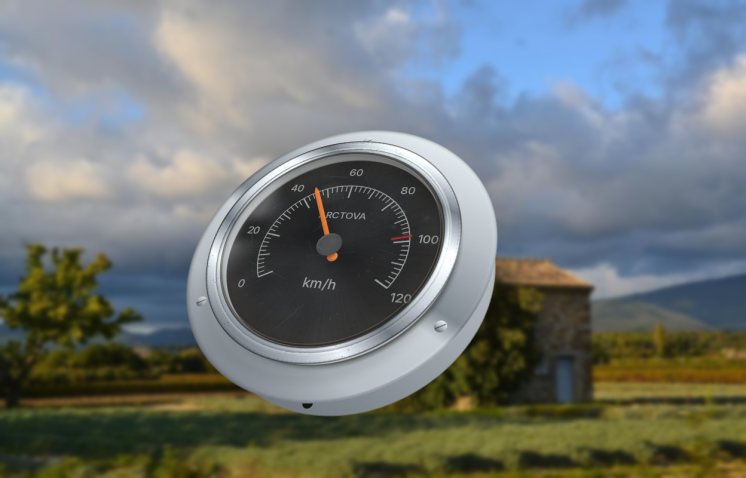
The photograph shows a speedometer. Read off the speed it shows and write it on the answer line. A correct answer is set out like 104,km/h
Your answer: 46,km/h
